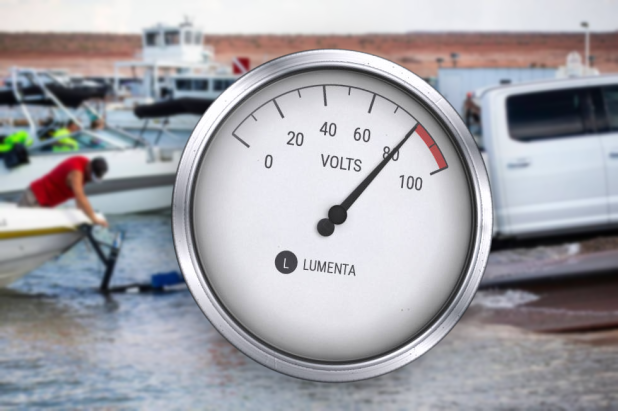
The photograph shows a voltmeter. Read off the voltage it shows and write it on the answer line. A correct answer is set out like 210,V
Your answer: 80,V
